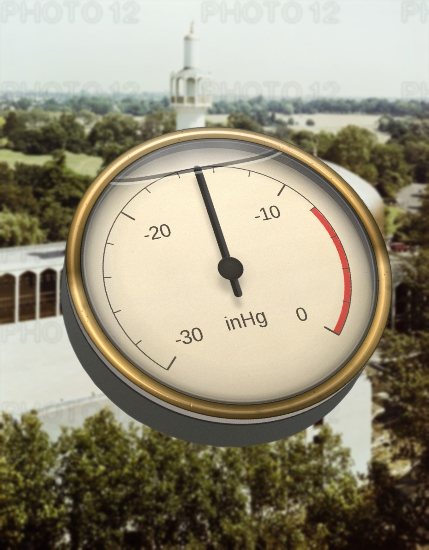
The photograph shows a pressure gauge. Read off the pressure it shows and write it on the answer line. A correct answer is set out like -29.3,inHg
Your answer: -15,inHg
